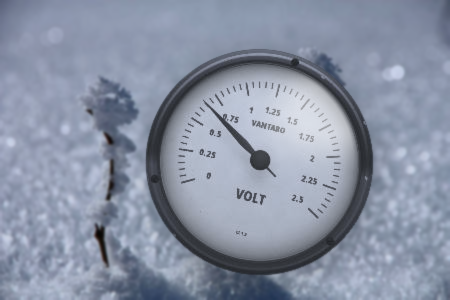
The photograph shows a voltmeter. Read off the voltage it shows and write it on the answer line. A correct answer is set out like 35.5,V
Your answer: 0.65,V
